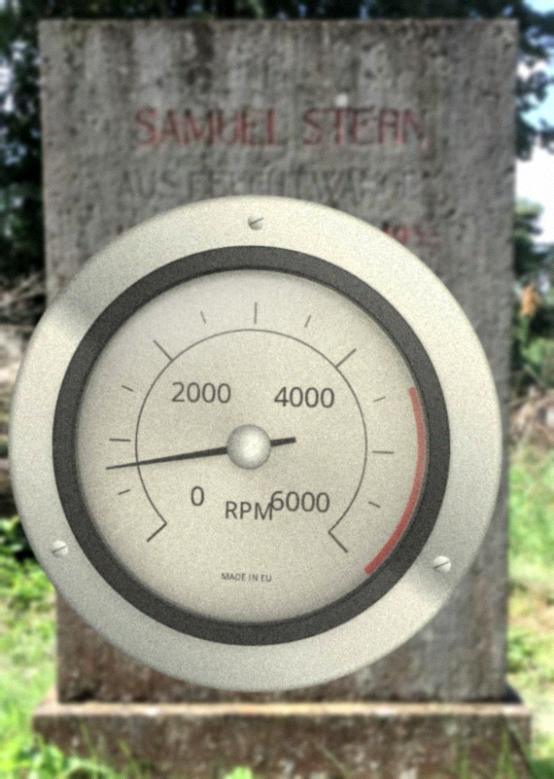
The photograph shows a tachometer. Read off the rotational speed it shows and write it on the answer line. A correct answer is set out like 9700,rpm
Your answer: 750,rpm
